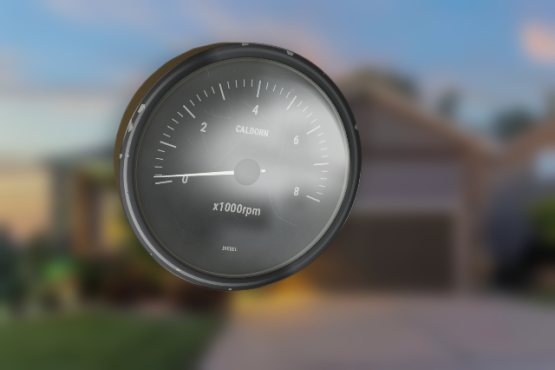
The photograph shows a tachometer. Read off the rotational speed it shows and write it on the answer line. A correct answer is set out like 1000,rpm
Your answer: 200,rpm
